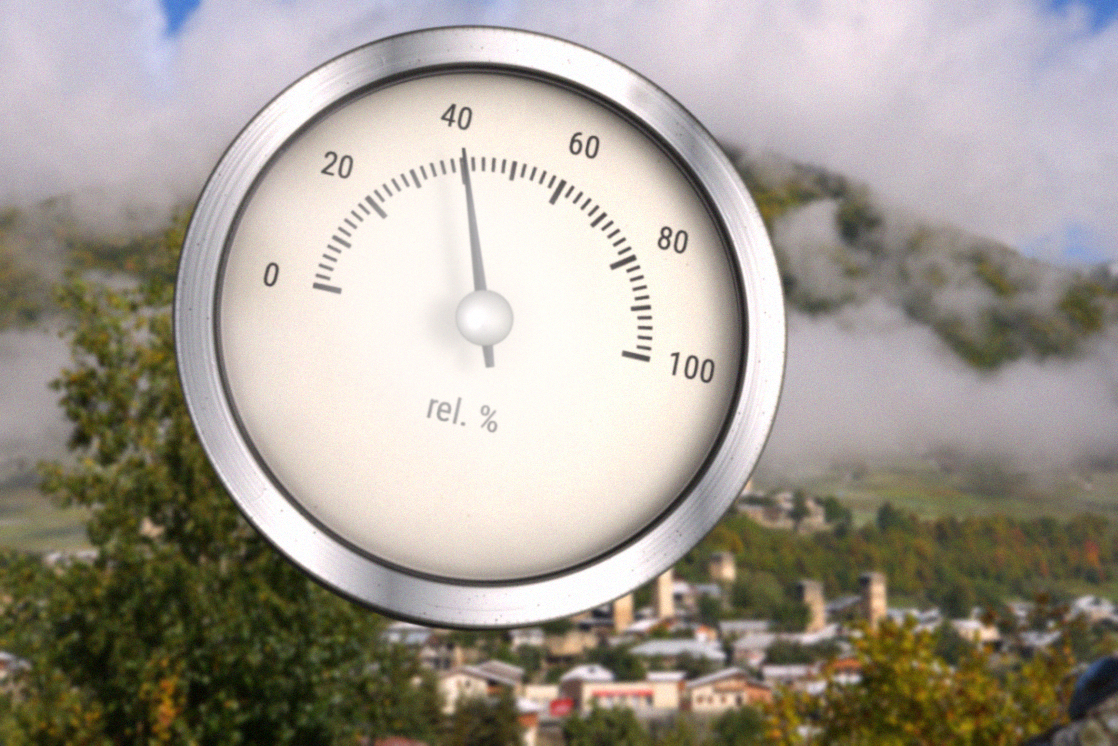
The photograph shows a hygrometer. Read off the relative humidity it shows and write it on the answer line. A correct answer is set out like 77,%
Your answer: 40,%
